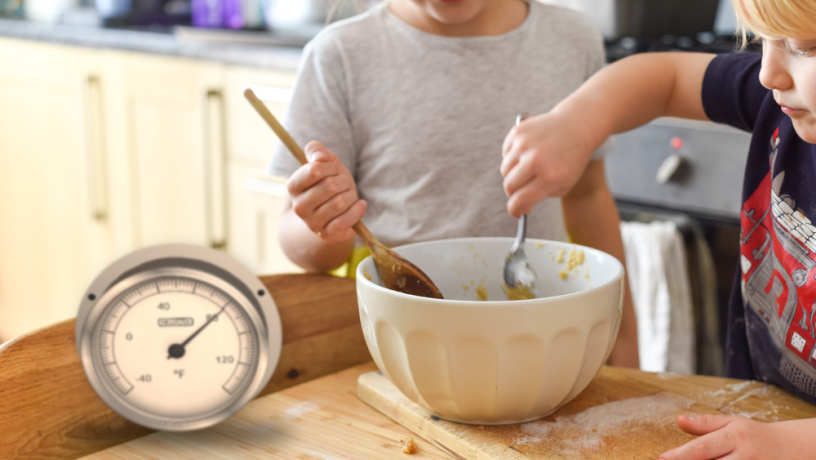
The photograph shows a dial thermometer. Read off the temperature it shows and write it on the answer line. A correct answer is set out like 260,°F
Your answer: 80,°F
